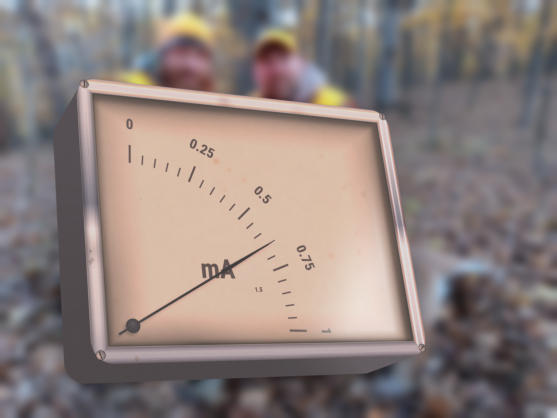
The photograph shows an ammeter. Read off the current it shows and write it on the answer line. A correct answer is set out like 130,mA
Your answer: 0.65,mA
